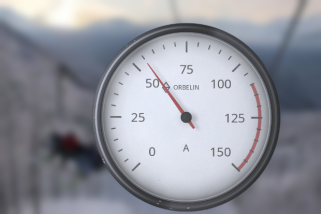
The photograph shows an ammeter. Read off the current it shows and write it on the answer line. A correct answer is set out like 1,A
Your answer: 55,A
